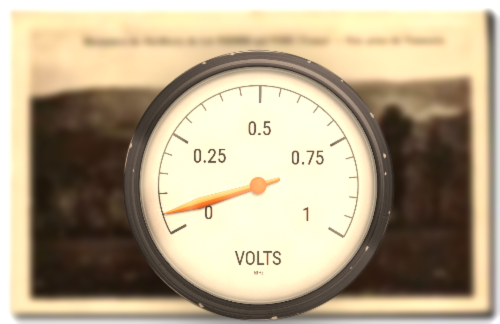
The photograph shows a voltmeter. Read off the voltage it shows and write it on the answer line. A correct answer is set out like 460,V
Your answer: 0.05,V
